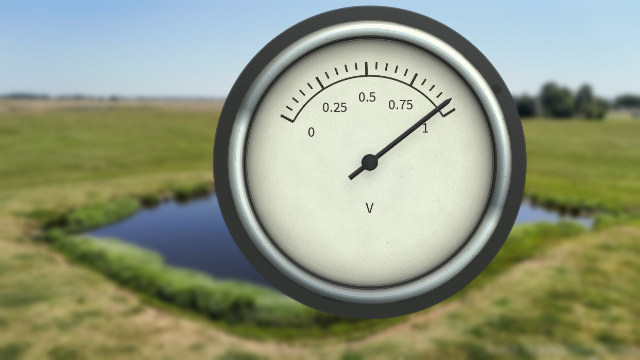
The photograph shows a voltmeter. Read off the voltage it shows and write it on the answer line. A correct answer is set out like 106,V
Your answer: 0.95,V
